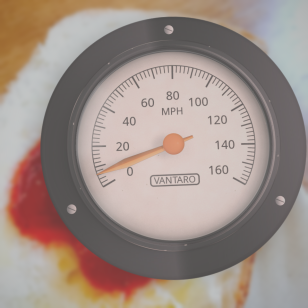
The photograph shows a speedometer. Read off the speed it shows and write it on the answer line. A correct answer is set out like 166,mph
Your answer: 6,mph
